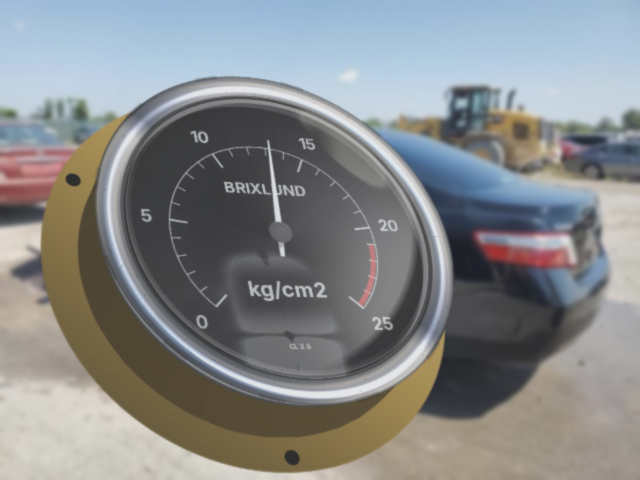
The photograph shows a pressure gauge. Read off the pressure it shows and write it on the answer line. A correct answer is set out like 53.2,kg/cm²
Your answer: 13,kg/cm²
